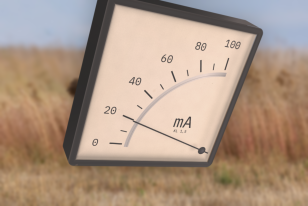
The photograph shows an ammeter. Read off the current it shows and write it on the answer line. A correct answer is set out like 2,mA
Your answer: 20,mA
